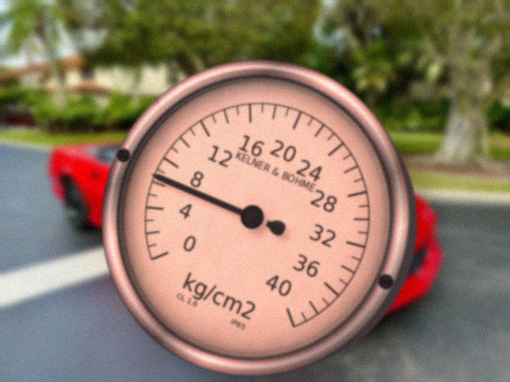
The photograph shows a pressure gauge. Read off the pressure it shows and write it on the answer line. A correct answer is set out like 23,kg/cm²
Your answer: 6.5,kg/cm²
